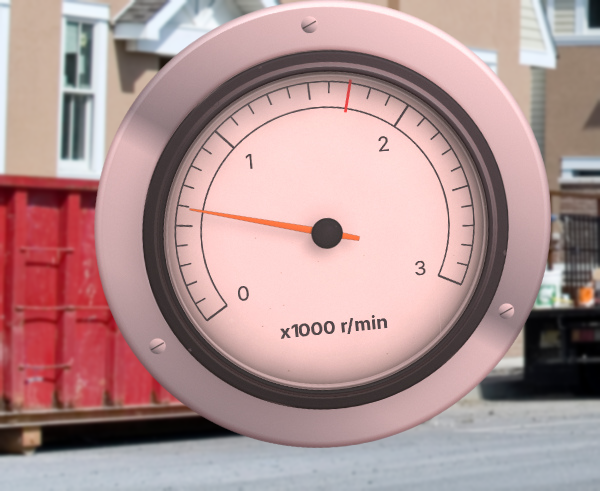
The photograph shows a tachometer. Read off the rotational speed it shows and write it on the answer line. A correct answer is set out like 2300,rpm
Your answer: 600,rpm
